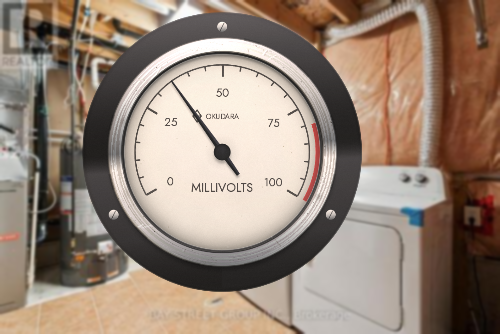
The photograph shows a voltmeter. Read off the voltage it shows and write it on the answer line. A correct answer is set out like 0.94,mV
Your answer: 35,mV
